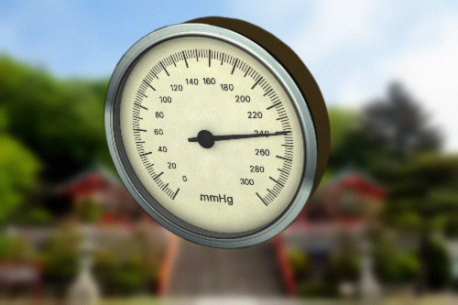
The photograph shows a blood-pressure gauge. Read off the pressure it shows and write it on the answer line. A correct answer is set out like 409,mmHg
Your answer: 240,mmHg
